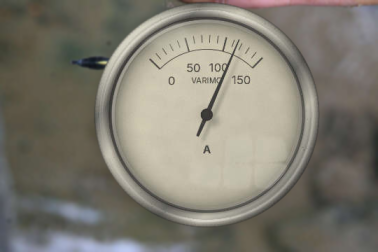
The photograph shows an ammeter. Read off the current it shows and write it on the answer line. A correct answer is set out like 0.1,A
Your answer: 115,A
